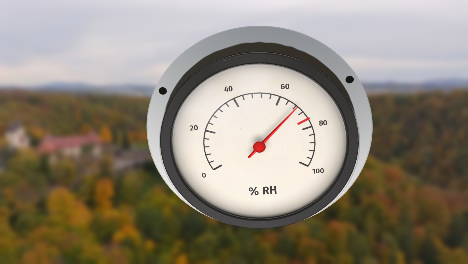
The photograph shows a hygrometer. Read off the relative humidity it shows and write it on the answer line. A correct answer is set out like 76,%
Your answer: 68,%
